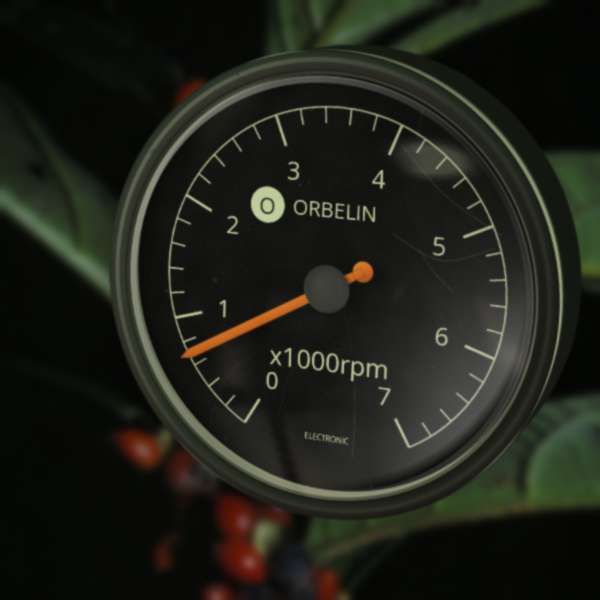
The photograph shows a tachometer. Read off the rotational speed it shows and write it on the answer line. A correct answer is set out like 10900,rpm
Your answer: 700,rpm
